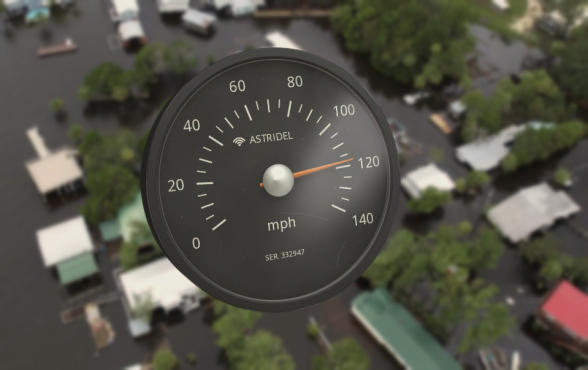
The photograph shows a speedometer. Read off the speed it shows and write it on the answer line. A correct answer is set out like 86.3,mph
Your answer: 117.5,mph
